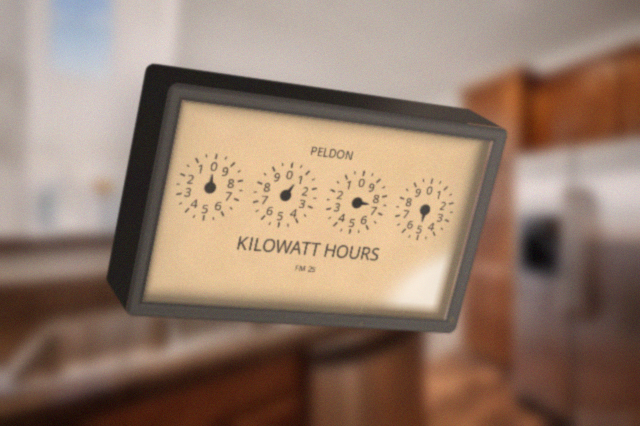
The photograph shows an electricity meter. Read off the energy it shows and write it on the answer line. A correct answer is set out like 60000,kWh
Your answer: 75,kWh
